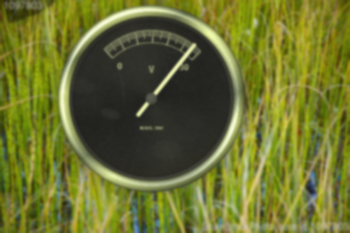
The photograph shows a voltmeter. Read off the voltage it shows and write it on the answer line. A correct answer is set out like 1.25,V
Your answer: 27.5,V
